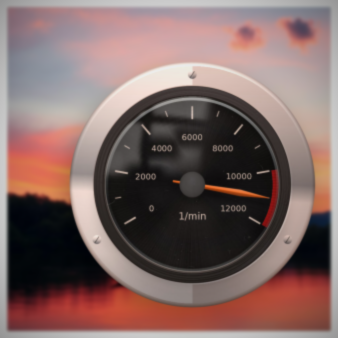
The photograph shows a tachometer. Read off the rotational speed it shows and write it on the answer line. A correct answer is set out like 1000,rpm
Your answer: 11000,rpm
